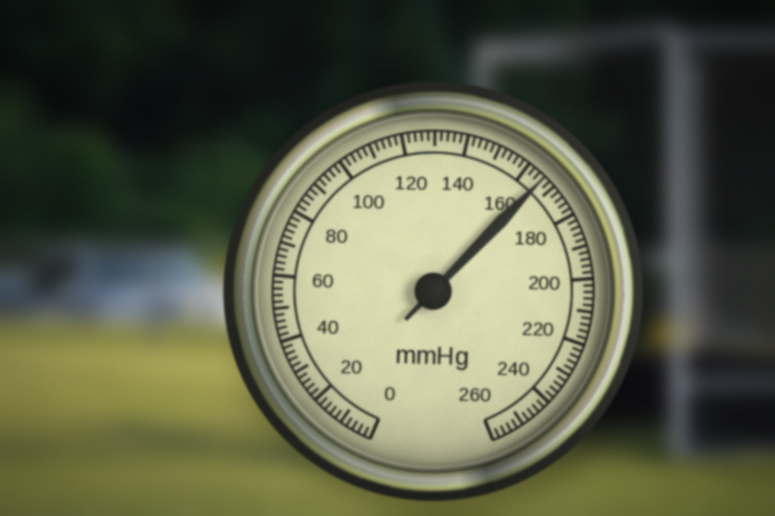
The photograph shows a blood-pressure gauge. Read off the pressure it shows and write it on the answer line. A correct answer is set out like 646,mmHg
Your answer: 166,mmHg
